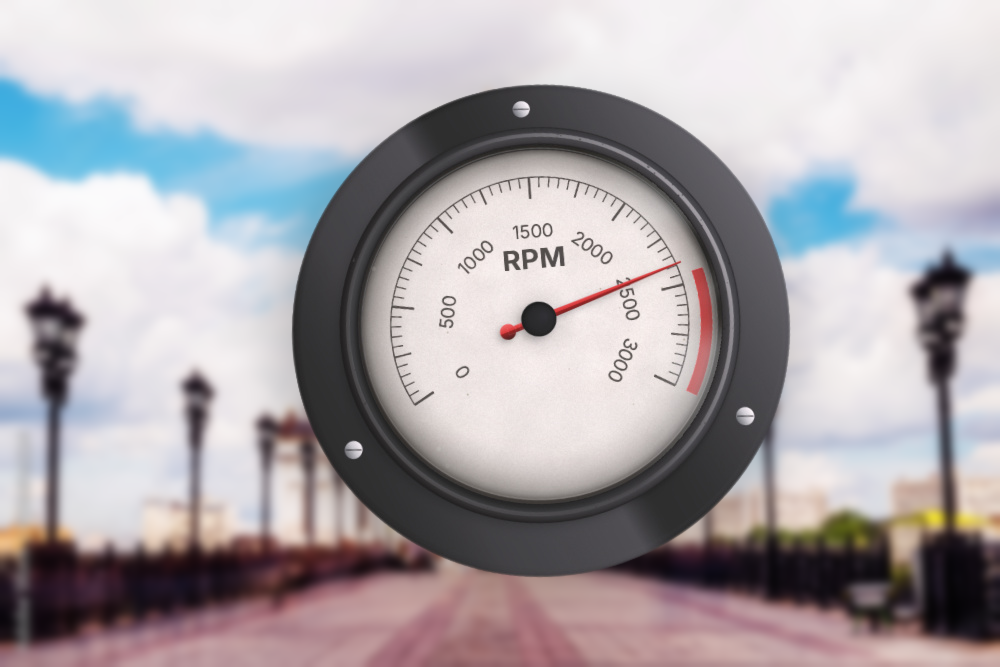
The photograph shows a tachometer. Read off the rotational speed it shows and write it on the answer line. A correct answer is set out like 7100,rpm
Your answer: 2400,rpm
